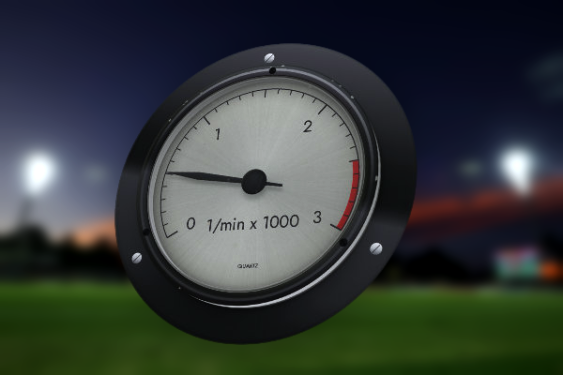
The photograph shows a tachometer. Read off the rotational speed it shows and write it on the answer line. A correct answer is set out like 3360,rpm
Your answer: 500,rpm
